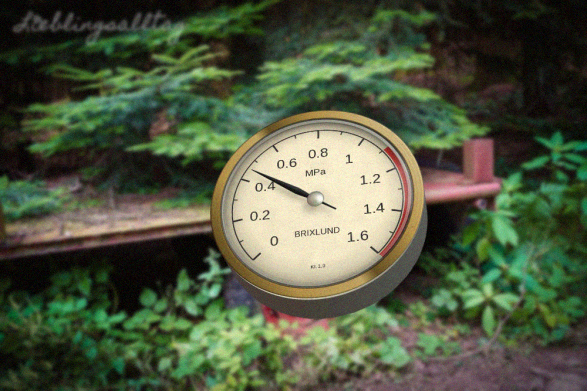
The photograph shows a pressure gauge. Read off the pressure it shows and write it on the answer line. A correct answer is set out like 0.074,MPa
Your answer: 0.45,MPa
